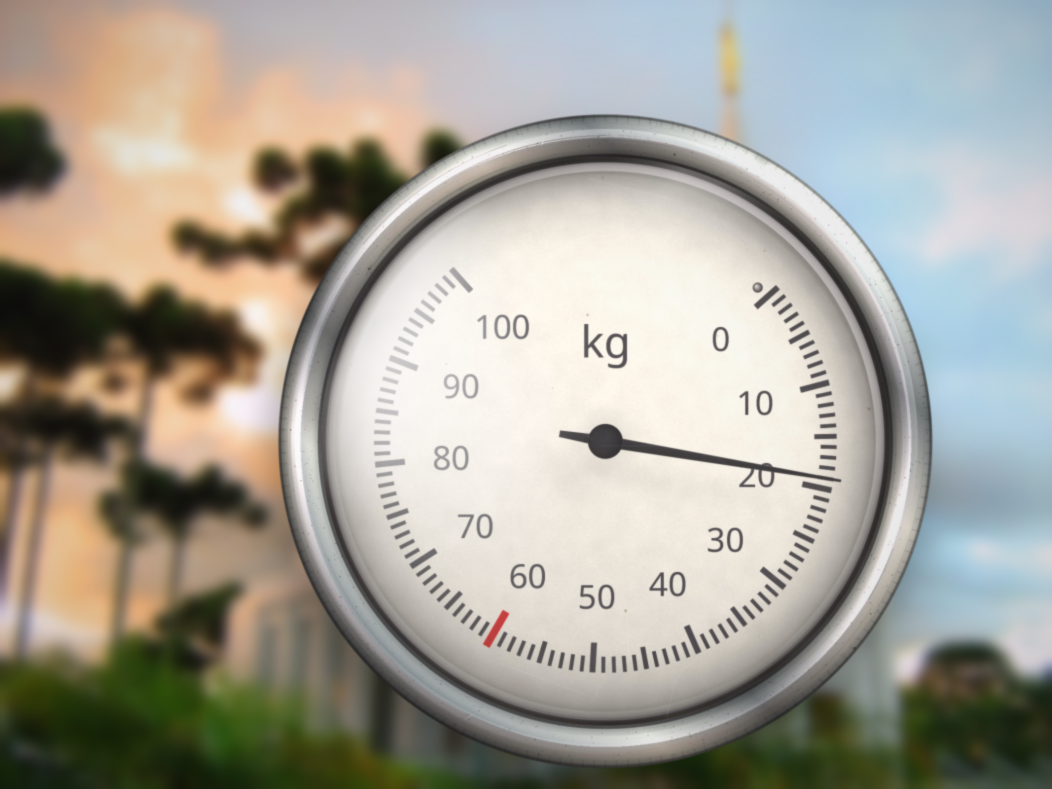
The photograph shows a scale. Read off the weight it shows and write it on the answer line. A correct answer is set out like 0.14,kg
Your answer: 19,kg
